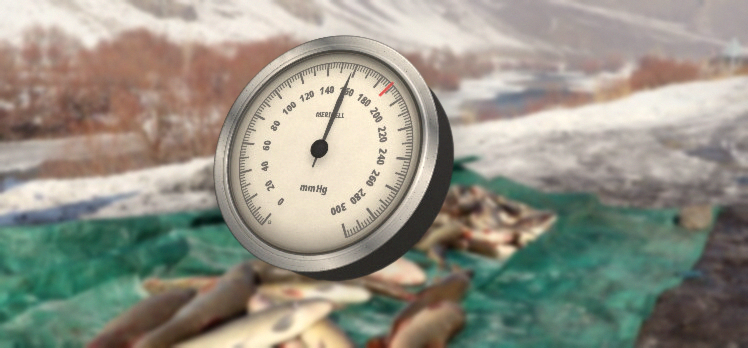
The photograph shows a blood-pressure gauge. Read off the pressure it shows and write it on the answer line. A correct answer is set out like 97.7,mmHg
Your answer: 160,mmHg
